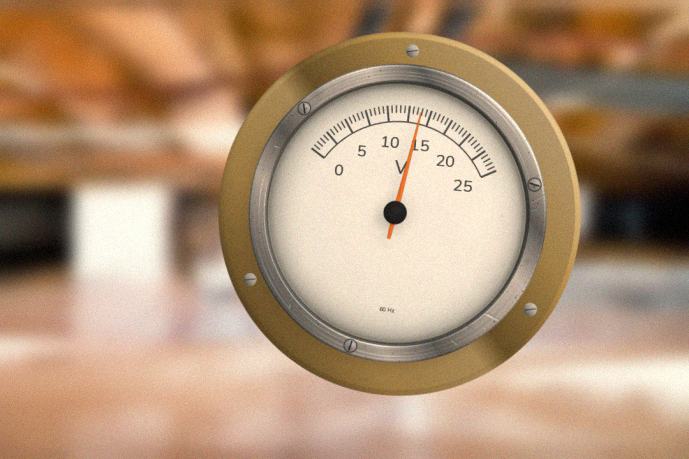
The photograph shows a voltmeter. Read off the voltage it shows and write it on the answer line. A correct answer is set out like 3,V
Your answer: 14,V
